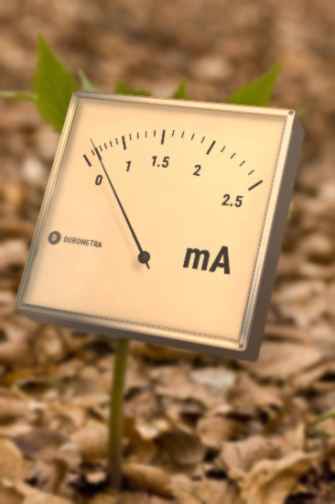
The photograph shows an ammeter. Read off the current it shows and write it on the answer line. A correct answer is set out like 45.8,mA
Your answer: 0.5,mA
